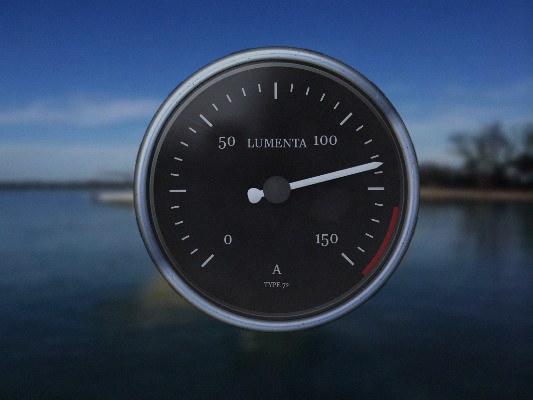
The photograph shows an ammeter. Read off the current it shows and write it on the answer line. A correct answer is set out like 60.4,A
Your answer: 117.5,A
